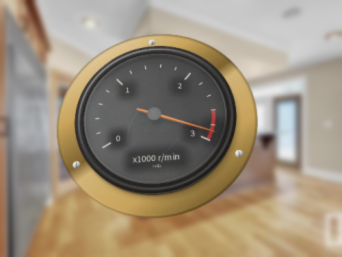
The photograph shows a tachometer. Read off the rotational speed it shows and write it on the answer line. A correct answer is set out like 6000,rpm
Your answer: 2900,rpm
